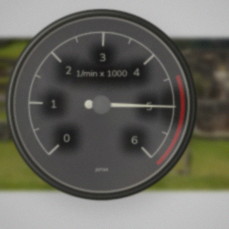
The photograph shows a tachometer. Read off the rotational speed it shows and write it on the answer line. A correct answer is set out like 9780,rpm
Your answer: 5000,rpm
